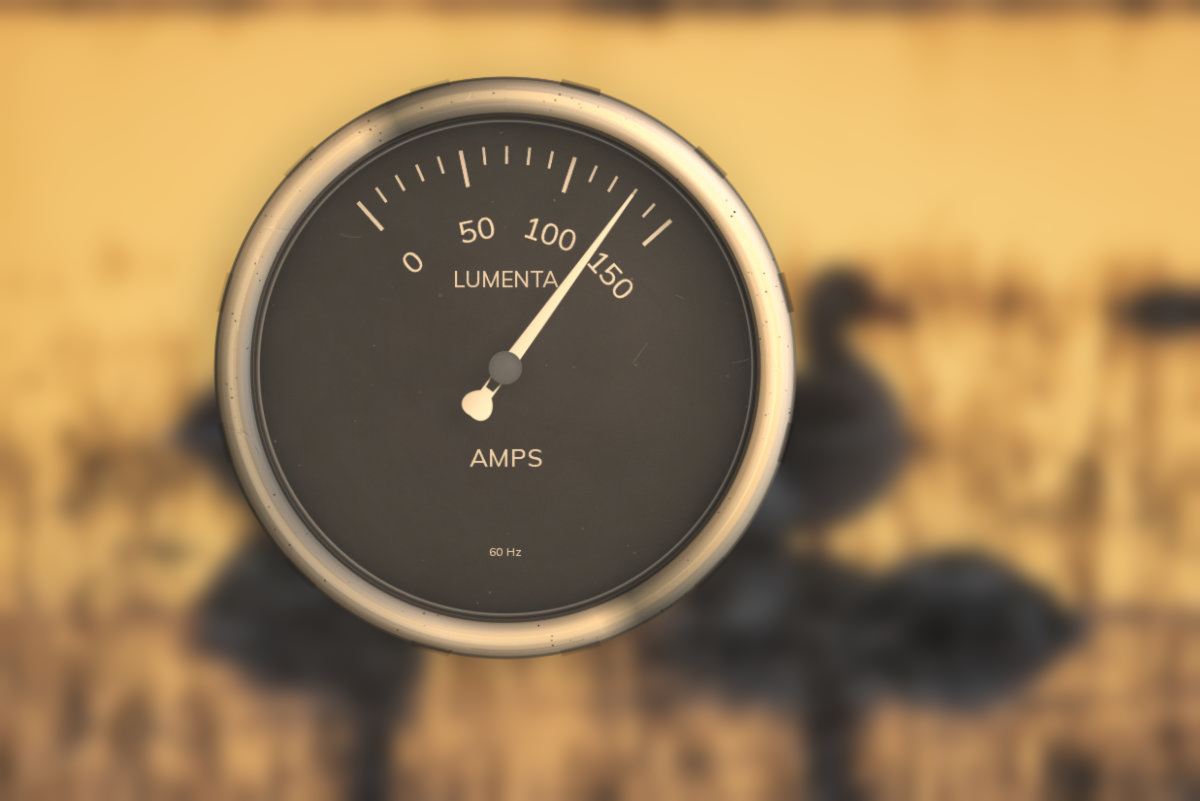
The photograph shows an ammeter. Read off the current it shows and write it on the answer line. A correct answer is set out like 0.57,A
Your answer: 130,A
